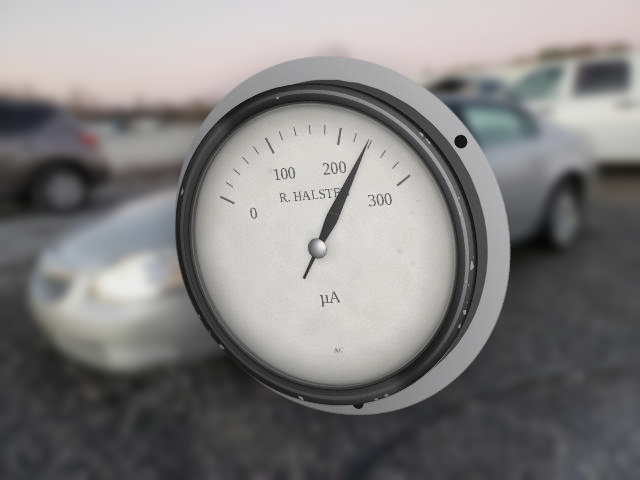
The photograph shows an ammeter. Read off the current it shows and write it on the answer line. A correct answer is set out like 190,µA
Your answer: 240,µA
